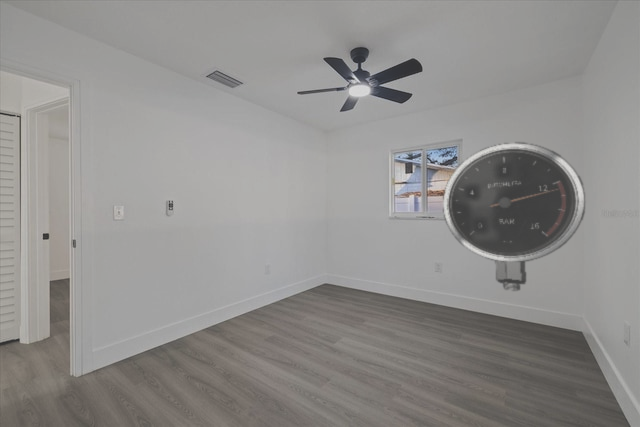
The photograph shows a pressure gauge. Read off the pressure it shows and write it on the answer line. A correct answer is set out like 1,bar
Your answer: 12.5,bar
